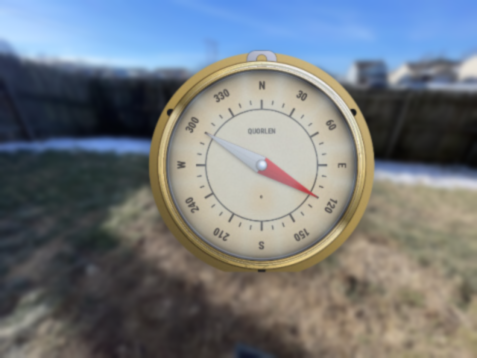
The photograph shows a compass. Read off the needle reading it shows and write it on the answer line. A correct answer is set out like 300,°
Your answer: 120,°
